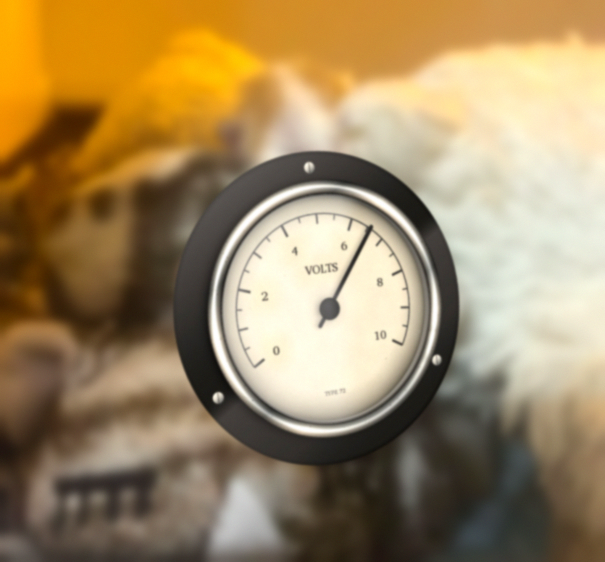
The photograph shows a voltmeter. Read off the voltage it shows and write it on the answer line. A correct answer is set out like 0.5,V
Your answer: 6.5,V
